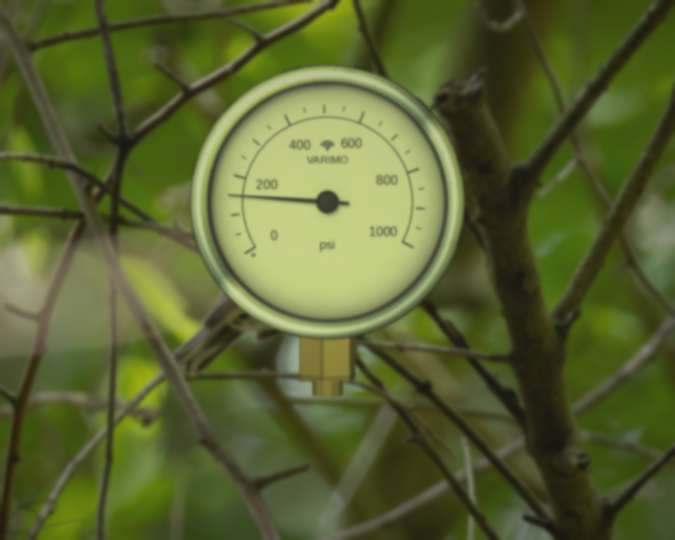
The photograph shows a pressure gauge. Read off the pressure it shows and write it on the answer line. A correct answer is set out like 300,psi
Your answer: 150,psi
